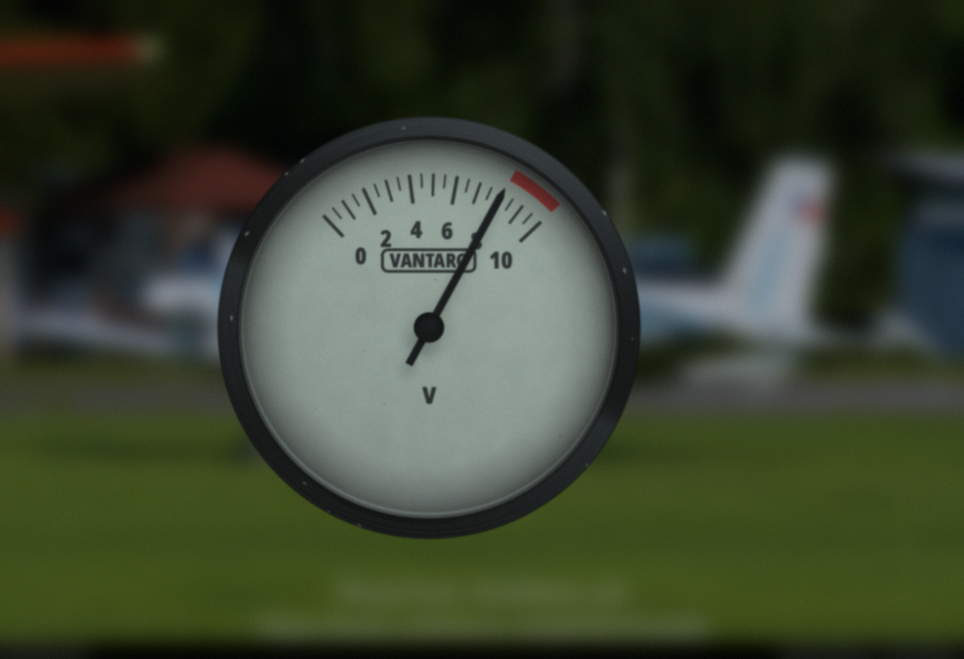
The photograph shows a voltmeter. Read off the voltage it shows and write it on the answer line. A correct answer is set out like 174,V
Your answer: 8,V
